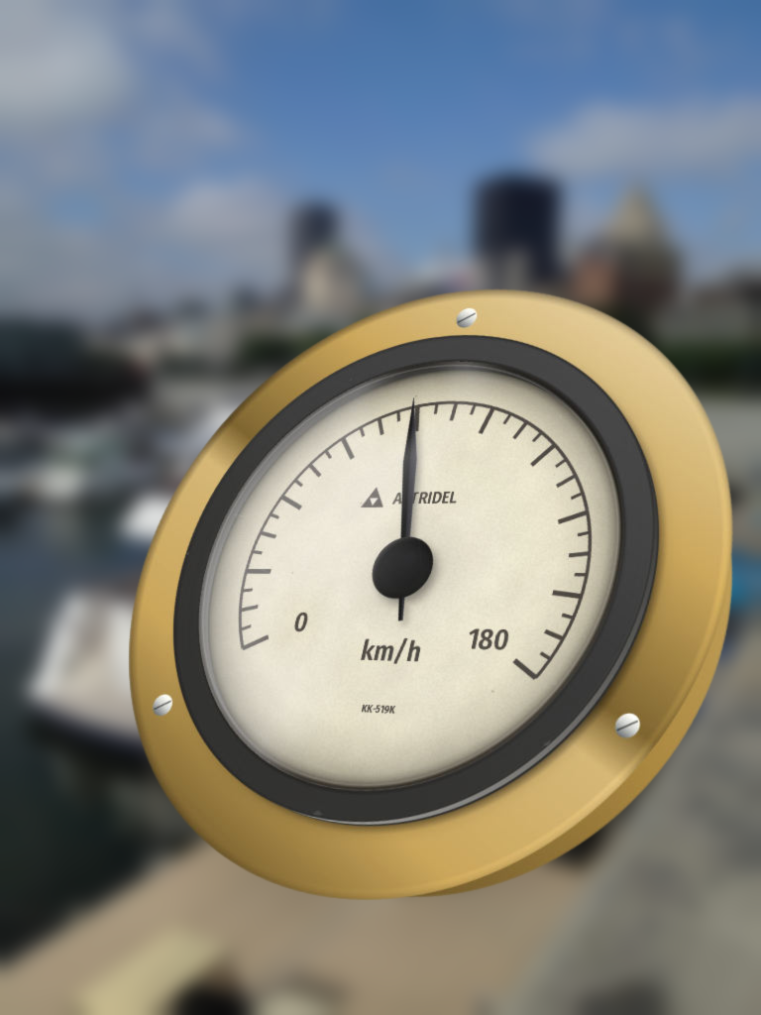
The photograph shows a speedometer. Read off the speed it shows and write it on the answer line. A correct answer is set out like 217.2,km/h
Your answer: 80,km/h
